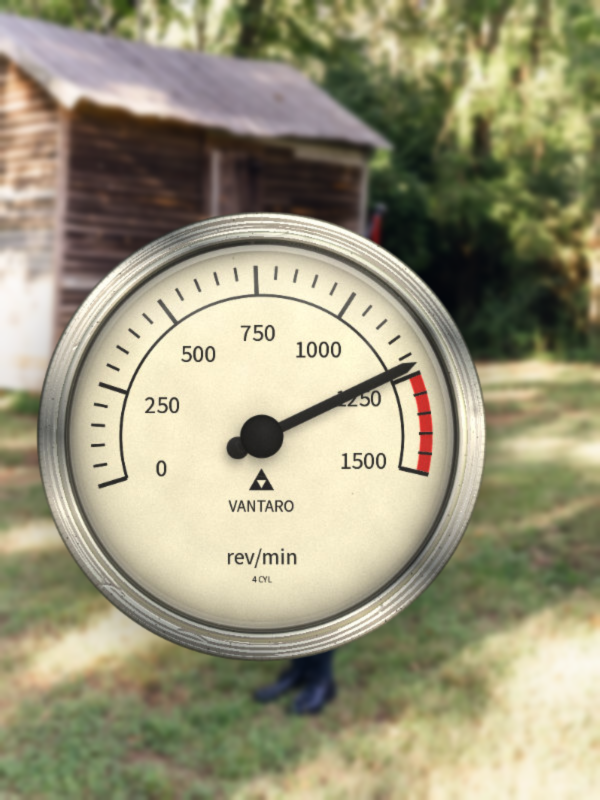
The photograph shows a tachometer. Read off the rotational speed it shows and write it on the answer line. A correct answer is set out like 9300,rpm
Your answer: 1225,rpm
